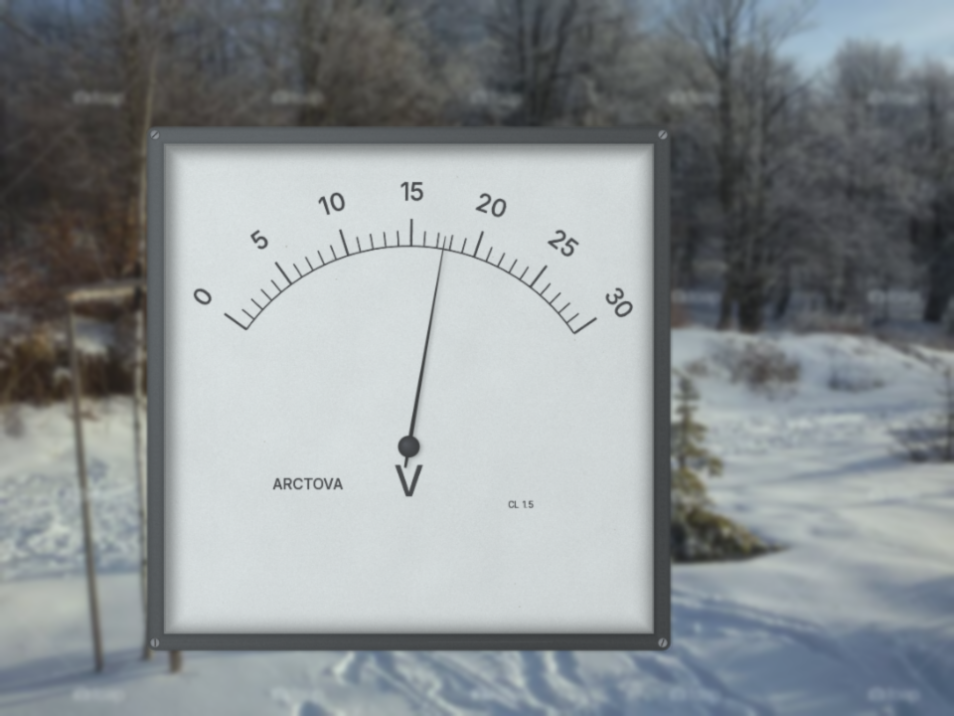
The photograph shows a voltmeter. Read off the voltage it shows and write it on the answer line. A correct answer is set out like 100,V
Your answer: 17.5,V
